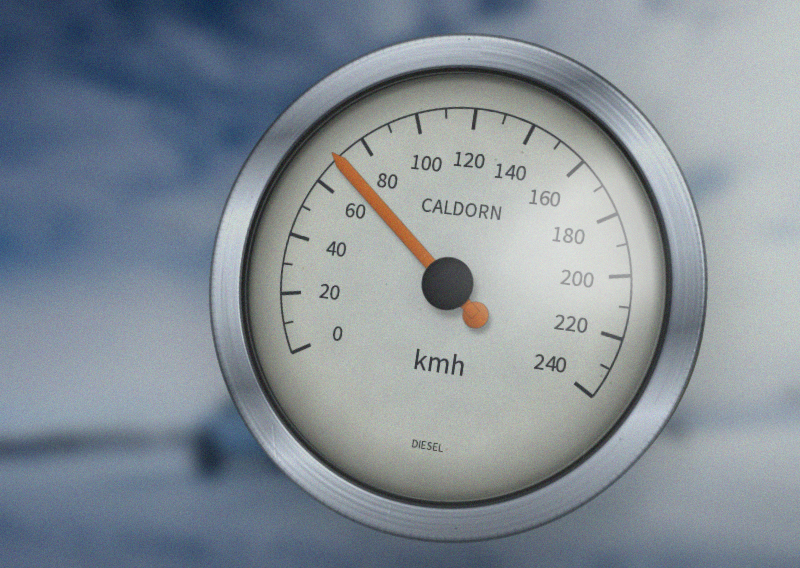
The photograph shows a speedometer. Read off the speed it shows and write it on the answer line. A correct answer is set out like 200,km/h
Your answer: 70,km/h
